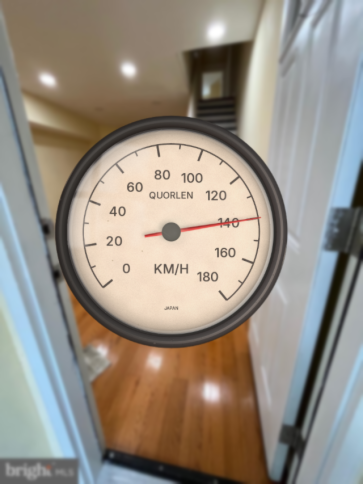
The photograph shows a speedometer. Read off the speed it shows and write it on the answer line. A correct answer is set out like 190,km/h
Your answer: 140,km/h
